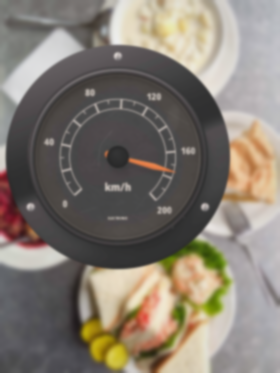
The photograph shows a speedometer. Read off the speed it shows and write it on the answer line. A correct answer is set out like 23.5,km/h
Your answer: 175,km/h
